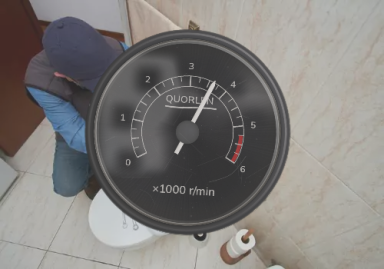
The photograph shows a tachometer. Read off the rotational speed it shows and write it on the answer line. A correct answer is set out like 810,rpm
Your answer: 3625,rpm
